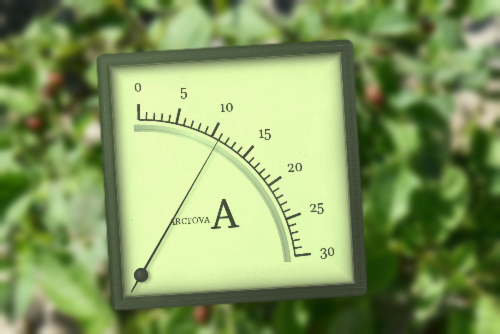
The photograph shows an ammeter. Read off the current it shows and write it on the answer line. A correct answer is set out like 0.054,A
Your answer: 11,A
